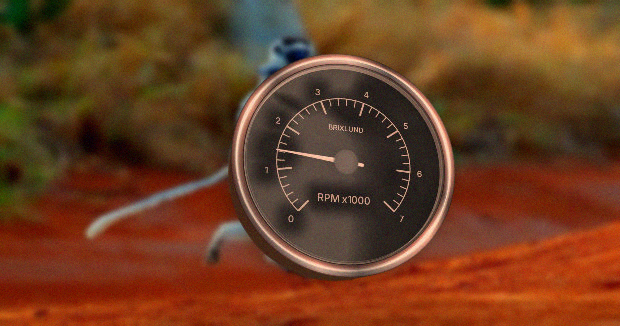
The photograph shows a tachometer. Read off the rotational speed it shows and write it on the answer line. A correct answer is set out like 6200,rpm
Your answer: 1400,rpm
